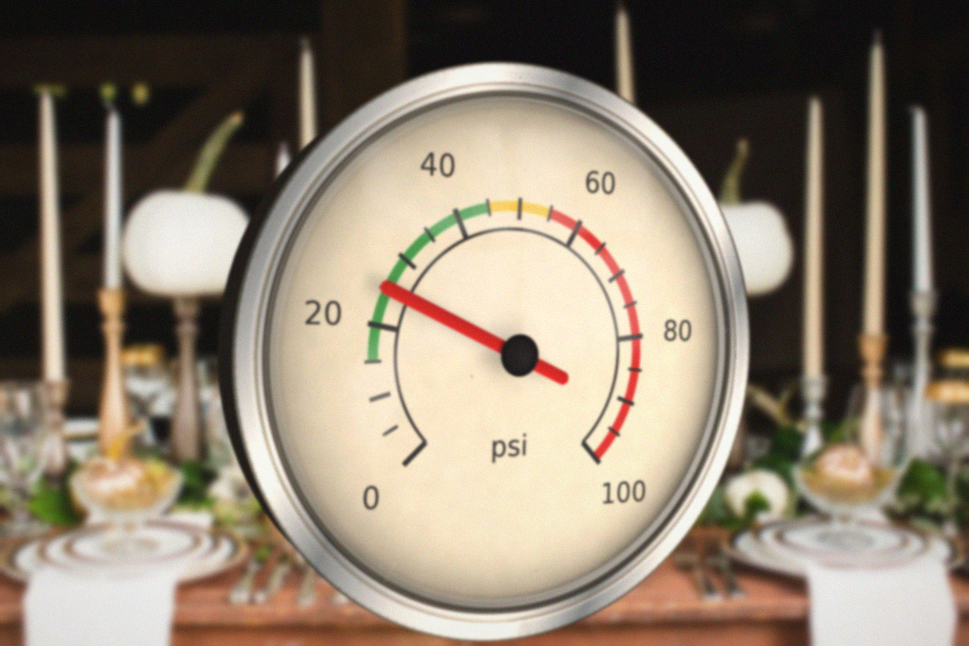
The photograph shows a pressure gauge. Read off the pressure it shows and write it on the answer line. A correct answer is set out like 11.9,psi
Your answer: 25,psi
